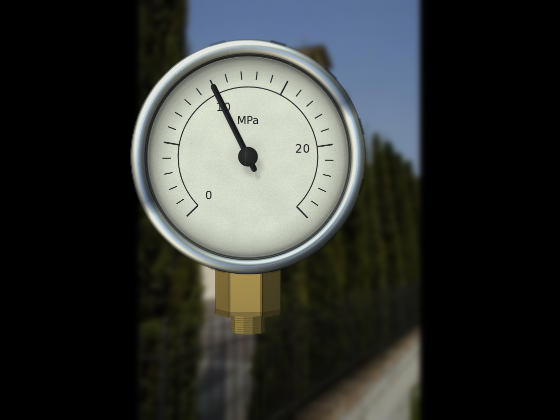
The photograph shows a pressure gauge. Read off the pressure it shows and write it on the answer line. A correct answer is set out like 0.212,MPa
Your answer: 10,MPa
